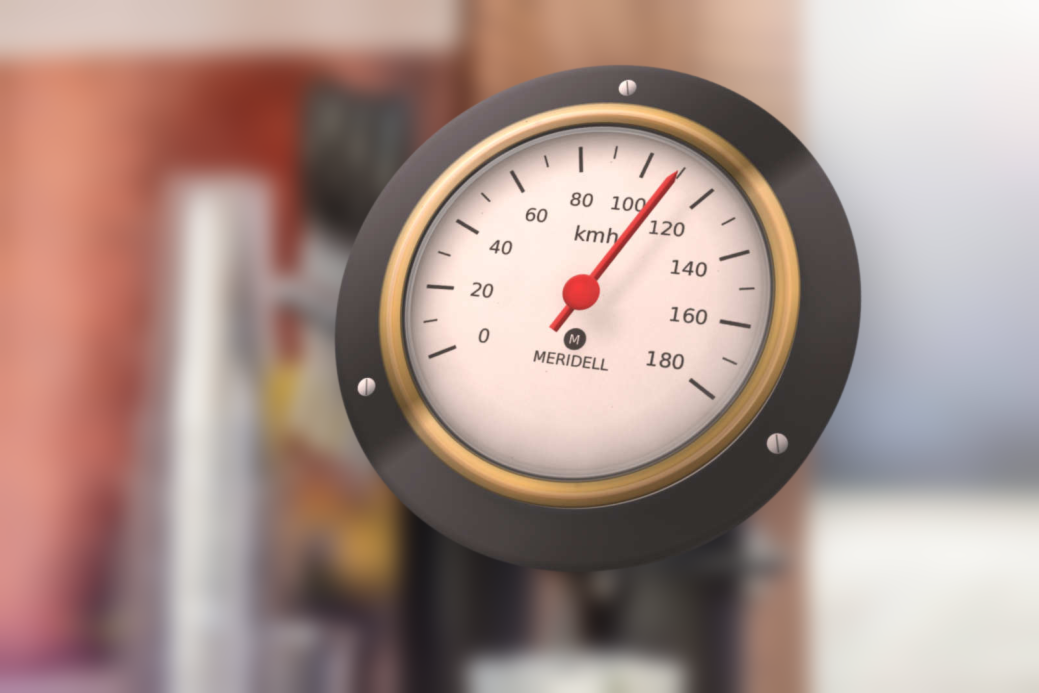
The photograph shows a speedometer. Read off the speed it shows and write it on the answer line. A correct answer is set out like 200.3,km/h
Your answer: 110,km/h
